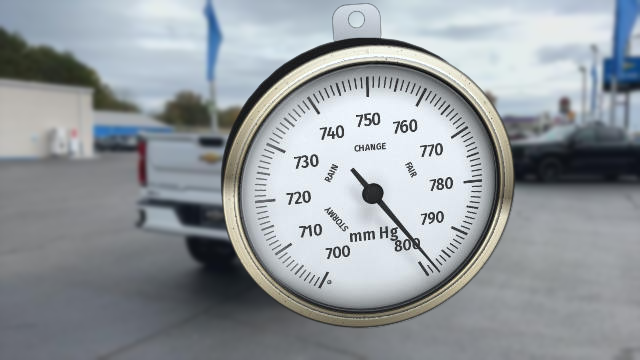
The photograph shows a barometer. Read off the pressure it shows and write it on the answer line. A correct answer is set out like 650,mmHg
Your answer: 798,mmHg
